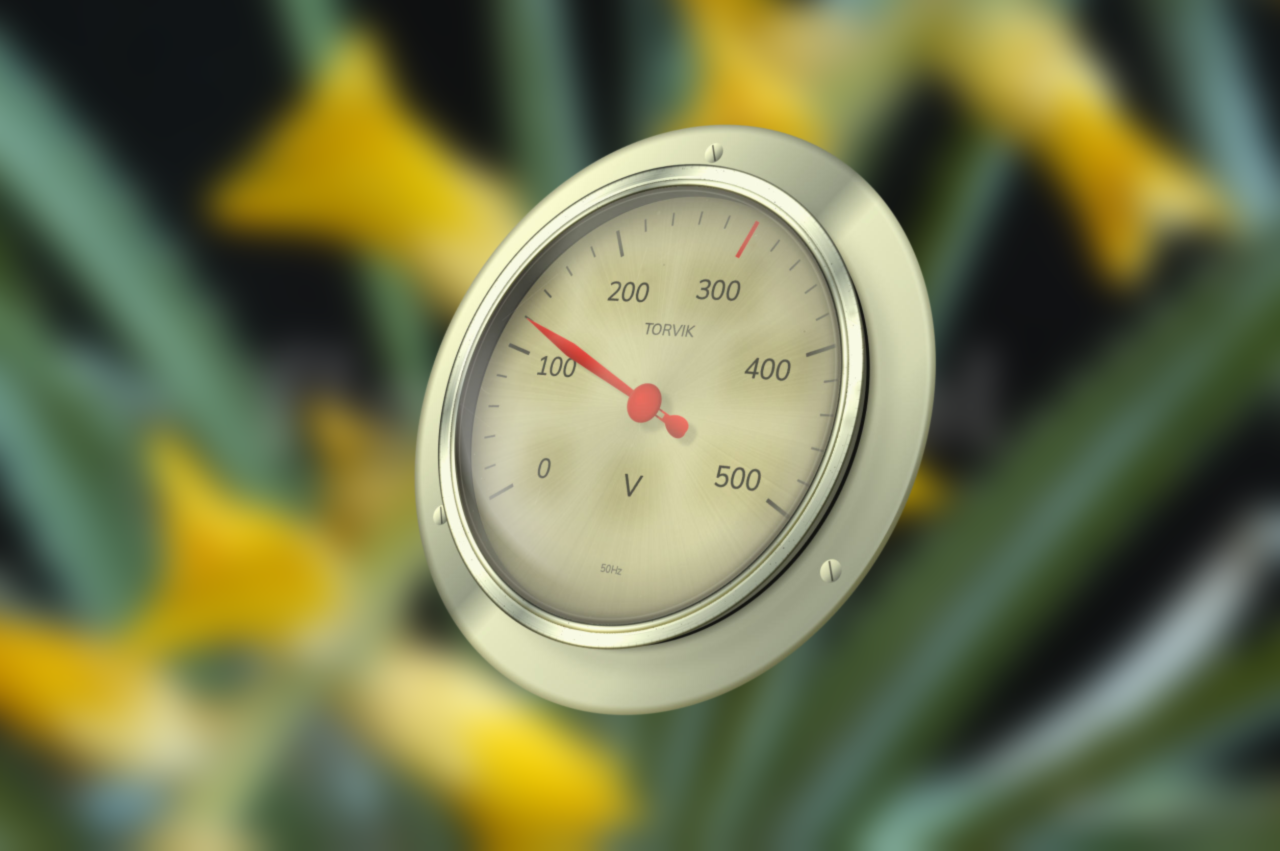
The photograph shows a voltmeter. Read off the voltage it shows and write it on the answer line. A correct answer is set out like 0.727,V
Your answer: 120,V
